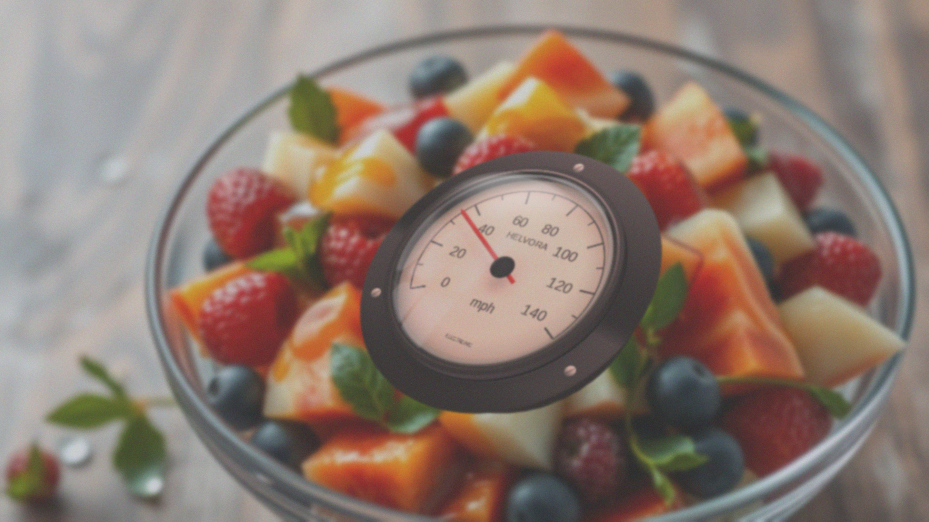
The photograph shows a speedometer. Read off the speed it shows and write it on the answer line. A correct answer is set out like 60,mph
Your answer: 35,mph
